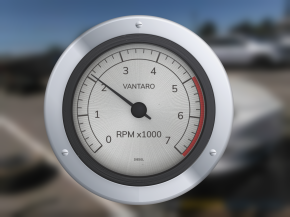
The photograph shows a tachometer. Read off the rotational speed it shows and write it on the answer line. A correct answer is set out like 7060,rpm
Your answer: 2100,rpm
